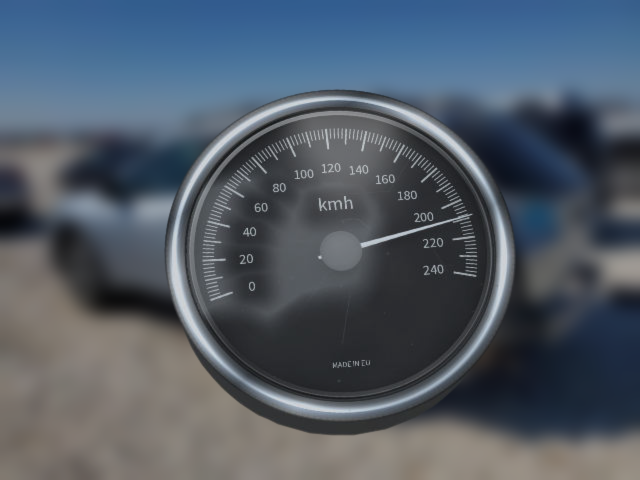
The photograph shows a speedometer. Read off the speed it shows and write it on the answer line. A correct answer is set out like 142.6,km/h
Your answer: 210,km/h
